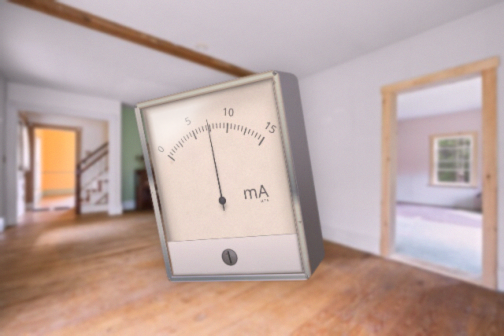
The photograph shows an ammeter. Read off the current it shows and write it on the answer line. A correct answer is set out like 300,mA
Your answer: 7.5,mA
